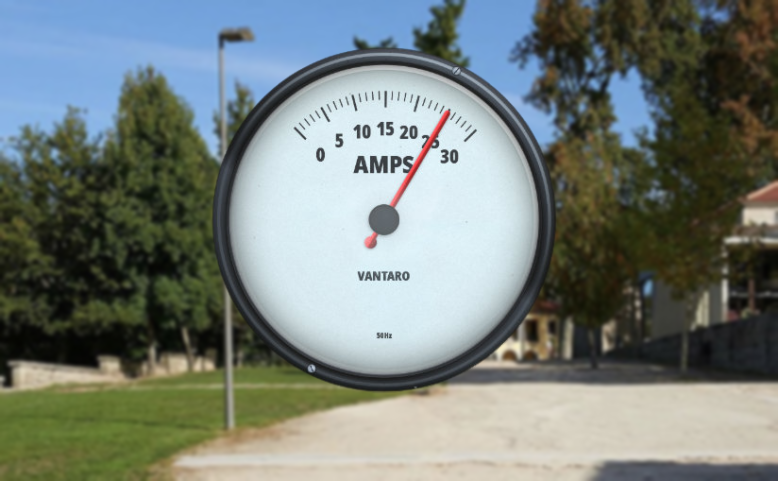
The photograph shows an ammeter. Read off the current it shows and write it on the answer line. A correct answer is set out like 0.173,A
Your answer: 25,A
